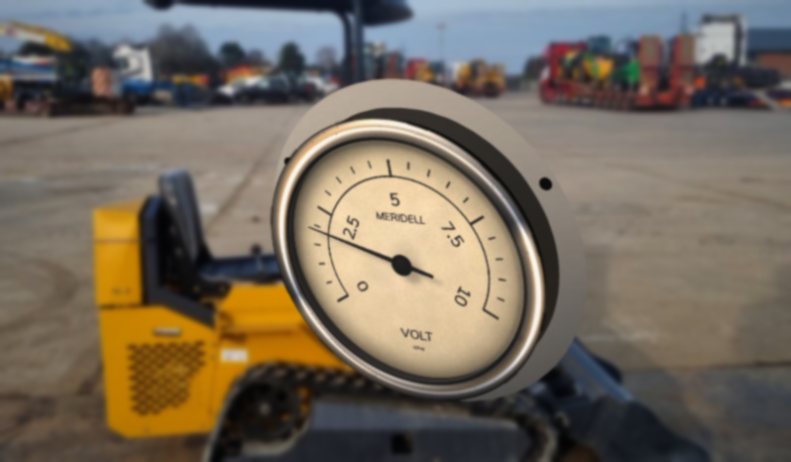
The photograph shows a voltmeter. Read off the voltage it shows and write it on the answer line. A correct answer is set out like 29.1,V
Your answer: 2,V
